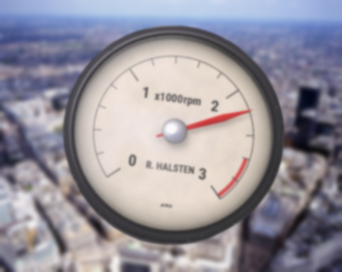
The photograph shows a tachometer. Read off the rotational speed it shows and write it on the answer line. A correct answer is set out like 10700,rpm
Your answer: 2200,rpm
